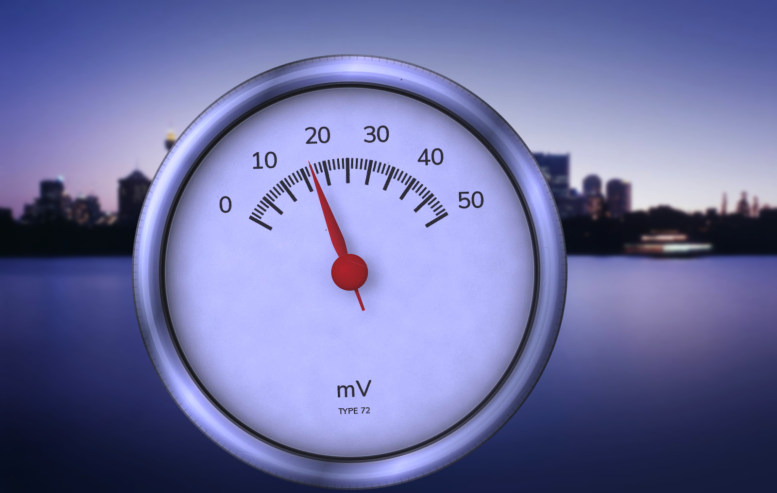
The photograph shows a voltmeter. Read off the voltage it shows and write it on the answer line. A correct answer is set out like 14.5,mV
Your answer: 17,mV
